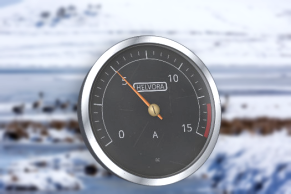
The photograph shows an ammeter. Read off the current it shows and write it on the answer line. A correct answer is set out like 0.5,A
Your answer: 5,A
